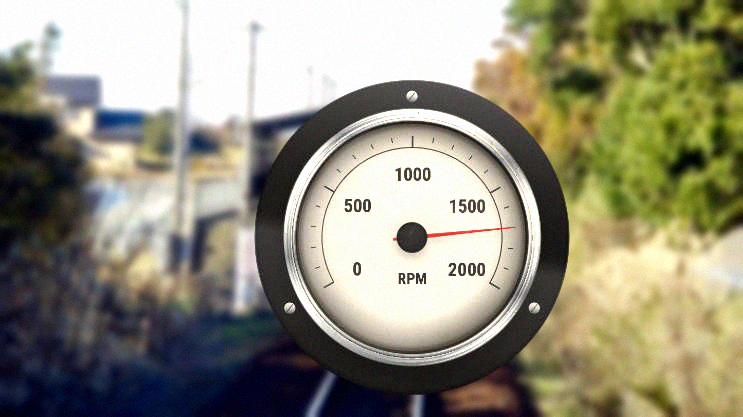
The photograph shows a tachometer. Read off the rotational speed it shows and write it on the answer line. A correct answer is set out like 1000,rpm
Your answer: 1700,rpm
